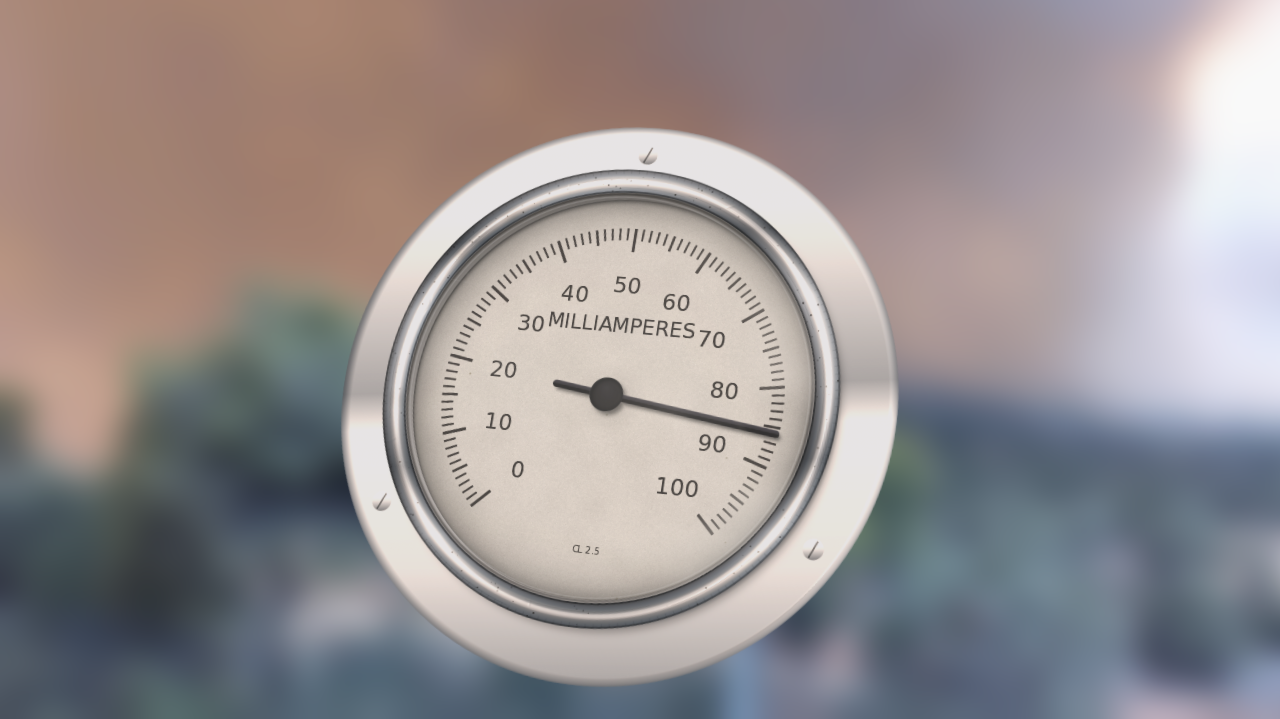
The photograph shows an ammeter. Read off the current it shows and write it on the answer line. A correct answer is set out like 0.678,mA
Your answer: 86,mA
